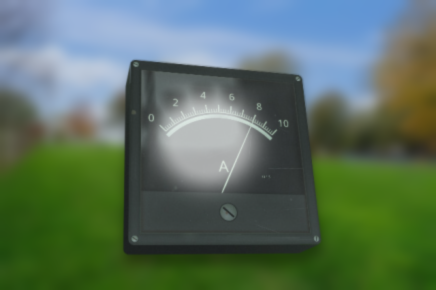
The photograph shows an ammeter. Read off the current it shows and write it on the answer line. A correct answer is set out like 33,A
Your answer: 8,A
